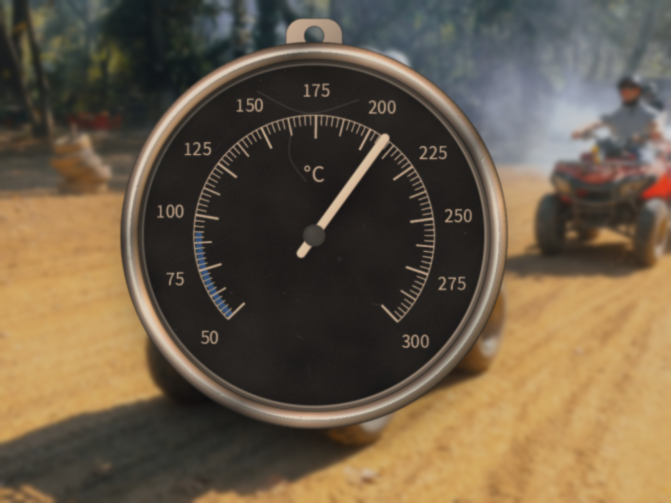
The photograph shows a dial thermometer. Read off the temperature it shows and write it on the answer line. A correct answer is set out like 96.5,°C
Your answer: 207.5,°C
